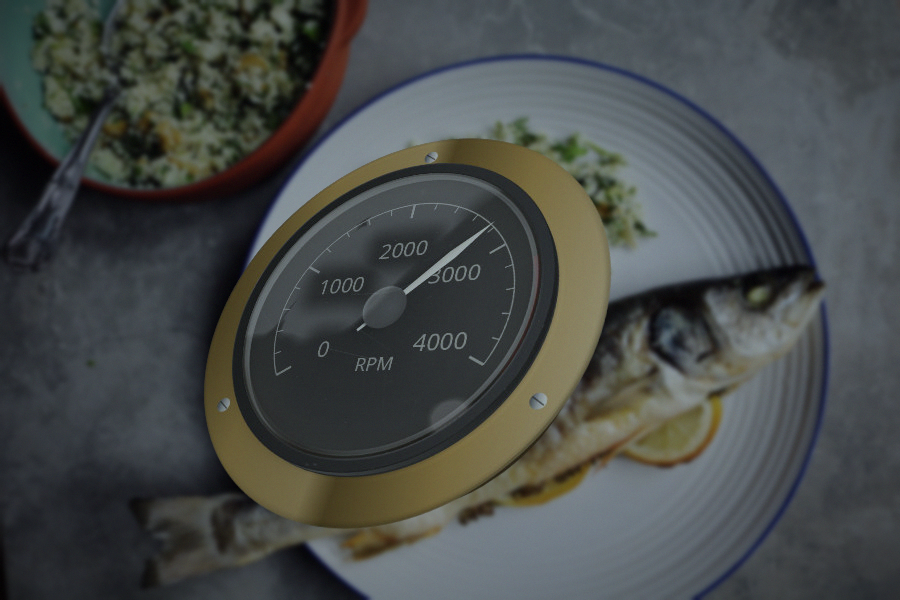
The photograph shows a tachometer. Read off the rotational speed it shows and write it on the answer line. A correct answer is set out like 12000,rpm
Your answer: 2800,rpm
